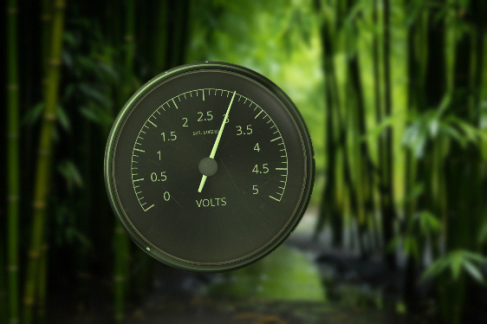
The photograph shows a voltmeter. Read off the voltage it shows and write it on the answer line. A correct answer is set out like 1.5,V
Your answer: 3,V
